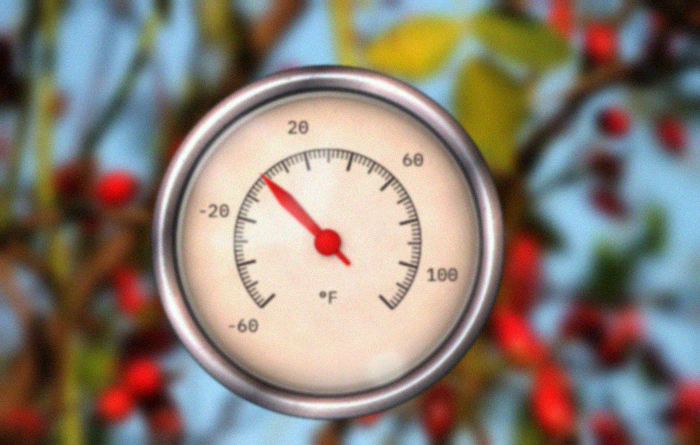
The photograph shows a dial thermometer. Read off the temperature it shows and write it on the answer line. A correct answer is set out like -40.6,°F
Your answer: 0,°F
